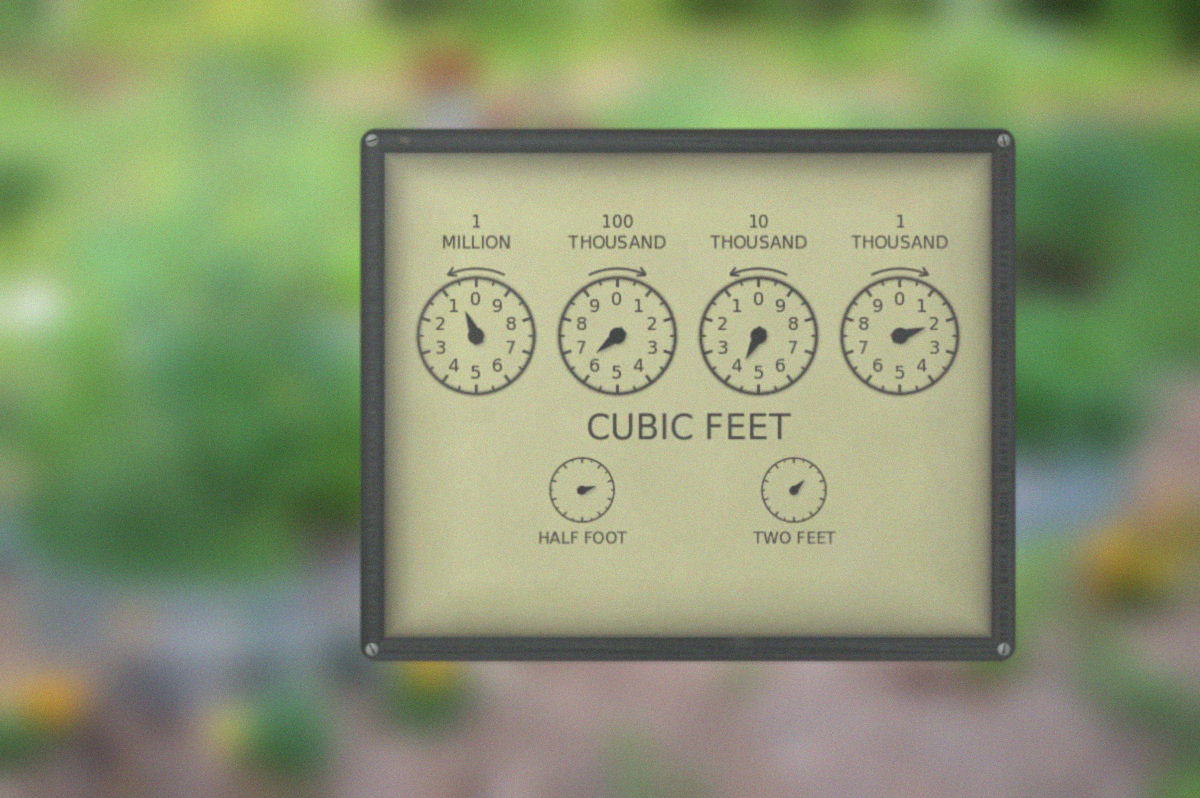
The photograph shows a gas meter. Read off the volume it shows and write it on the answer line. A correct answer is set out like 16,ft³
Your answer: 64200,ft³
